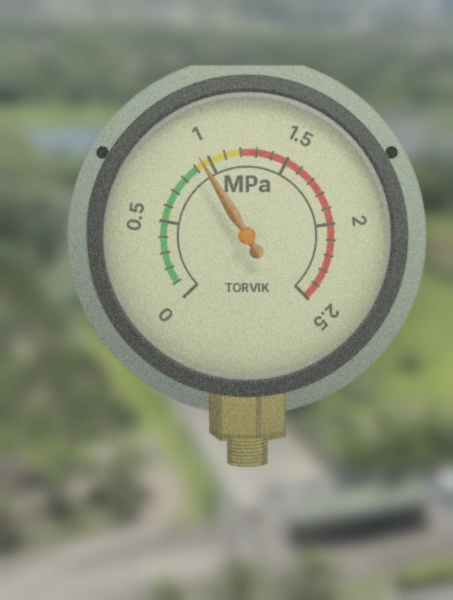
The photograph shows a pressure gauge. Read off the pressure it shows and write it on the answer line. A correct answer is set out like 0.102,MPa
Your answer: 0.95,MPa
